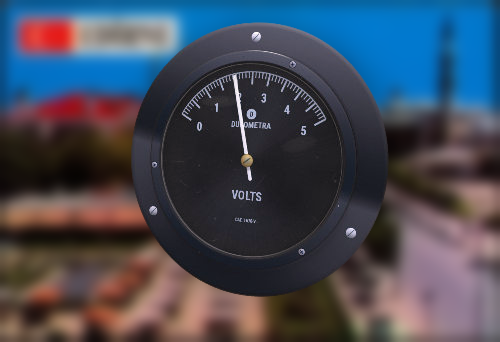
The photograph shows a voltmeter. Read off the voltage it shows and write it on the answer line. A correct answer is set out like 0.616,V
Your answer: 2,V
